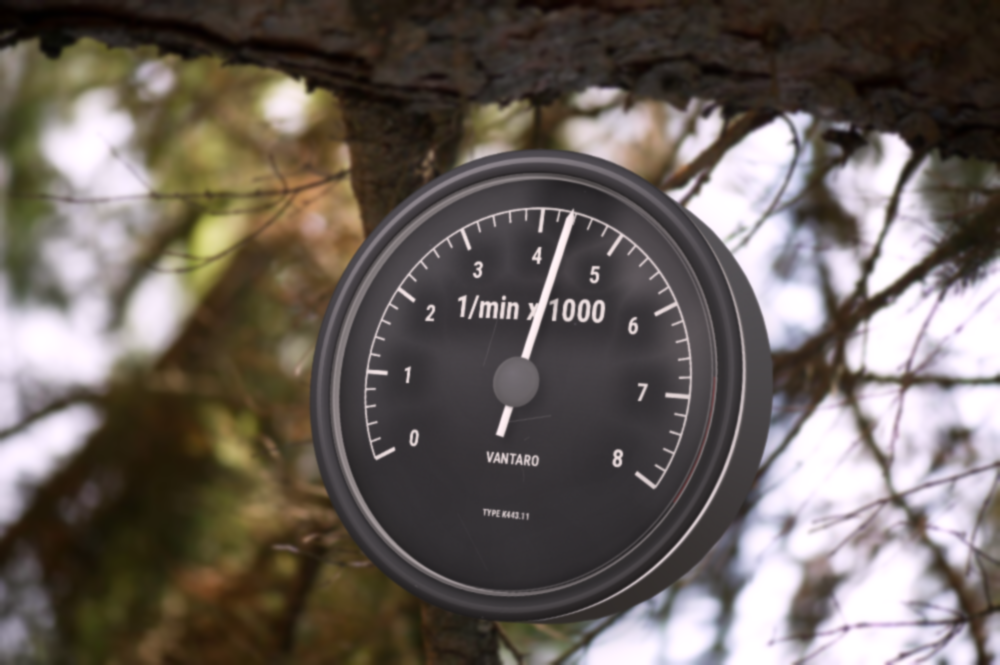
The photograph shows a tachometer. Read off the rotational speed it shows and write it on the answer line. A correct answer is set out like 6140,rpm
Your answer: 4400,rpm
